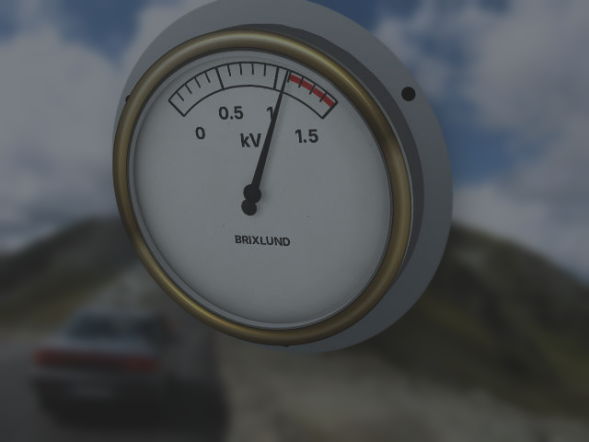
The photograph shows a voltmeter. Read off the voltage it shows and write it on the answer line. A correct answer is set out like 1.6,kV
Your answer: 1.1,kV
